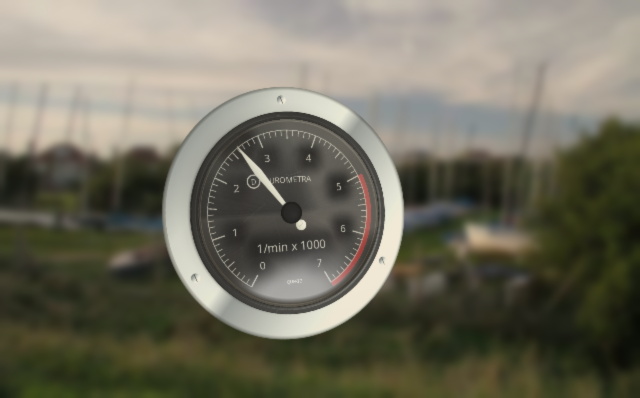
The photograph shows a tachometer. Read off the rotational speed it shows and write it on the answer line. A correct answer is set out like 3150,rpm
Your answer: 2600,rpm
